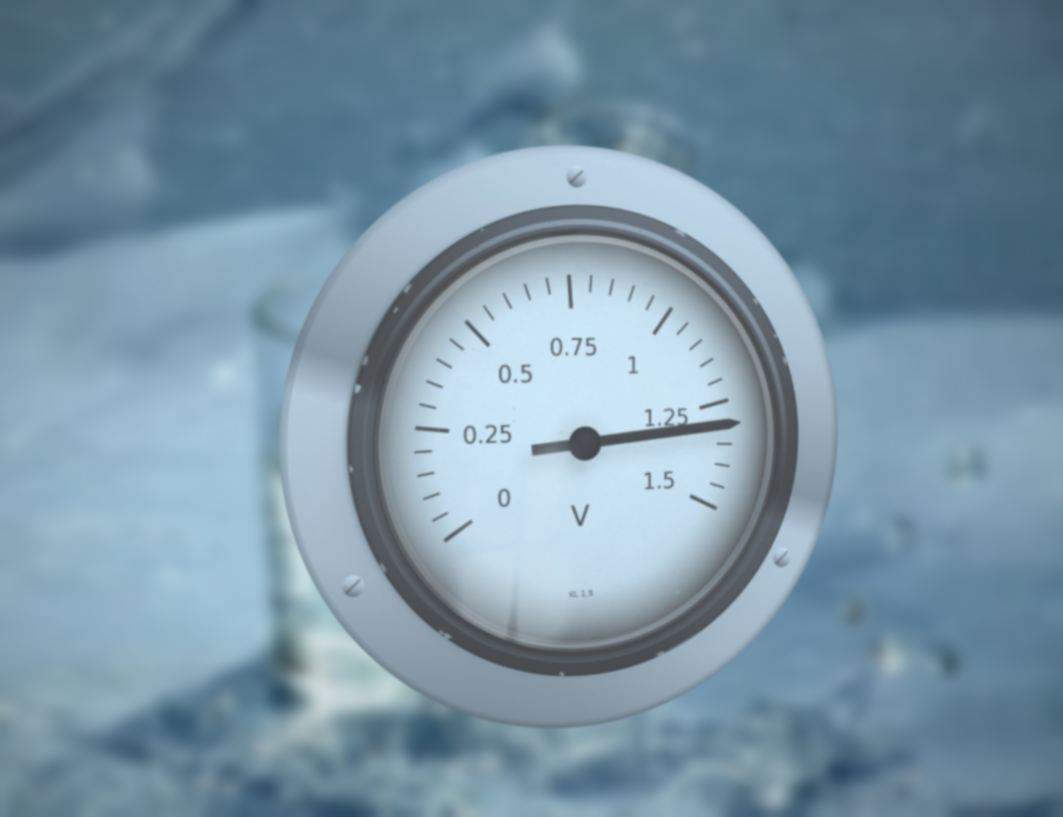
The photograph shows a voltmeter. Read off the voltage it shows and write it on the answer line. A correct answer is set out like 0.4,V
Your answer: 1.3,V
